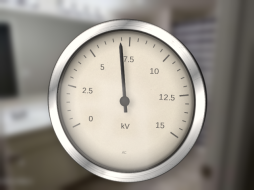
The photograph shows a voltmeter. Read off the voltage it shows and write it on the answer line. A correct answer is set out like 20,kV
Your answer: 7,kV
